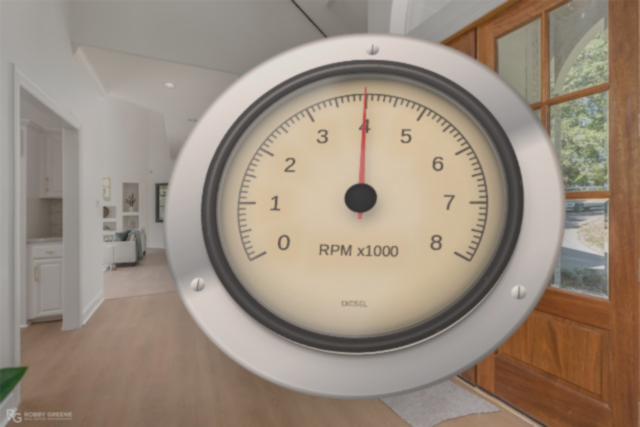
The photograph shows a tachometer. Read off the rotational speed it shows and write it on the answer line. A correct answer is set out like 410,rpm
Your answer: 4000,rpm
